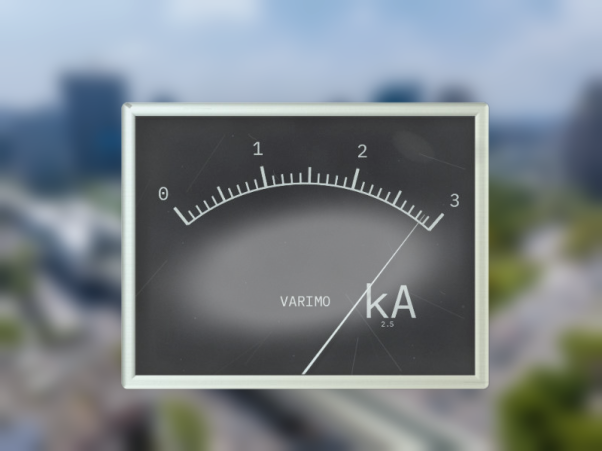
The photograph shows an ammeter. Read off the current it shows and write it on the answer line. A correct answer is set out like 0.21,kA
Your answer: 2.85,kA
